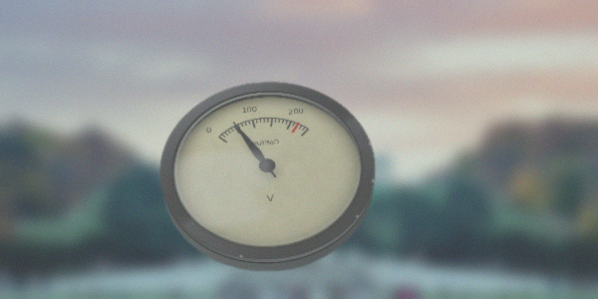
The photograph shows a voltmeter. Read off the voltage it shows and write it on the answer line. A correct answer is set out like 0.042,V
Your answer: 50,V
